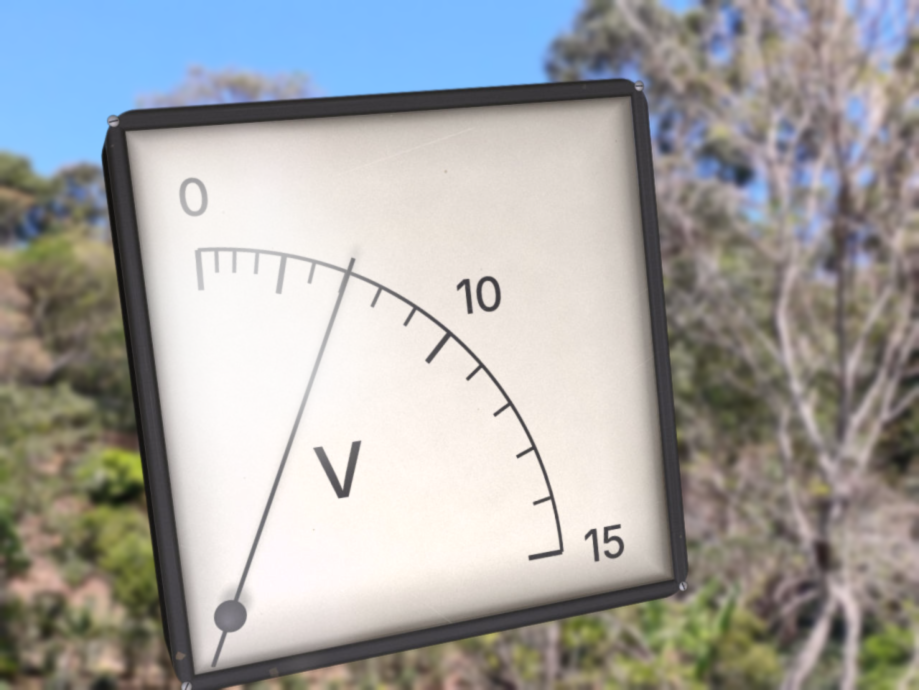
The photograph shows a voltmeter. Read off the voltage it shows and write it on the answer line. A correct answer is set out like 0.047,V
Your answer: 7,V
